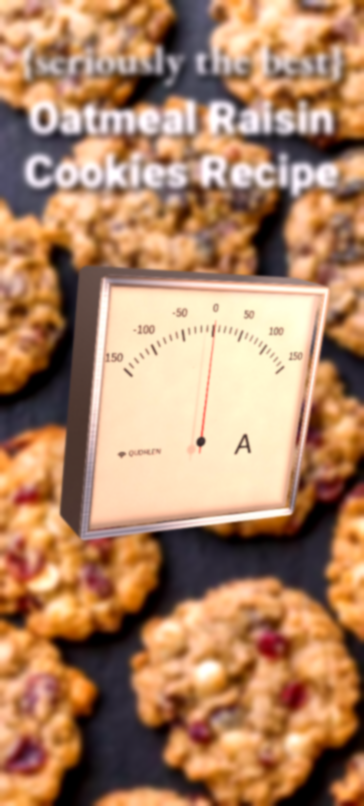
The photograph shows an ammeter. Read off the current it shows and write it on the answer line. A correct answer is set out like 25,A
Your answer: 0,A
